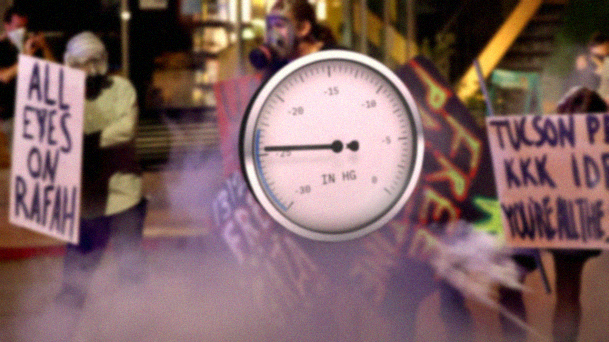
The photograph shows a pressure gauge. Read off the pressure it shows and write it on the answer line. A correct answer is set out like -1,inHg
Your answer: -24.5,inHg
